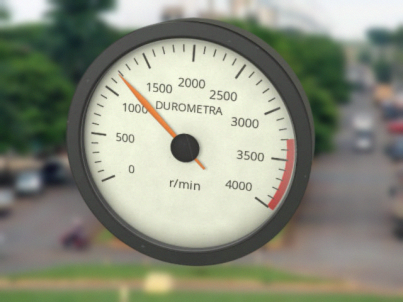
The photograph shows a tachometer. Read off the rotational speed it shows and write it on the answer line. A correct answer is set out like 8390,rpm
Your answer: 1200,rpm
